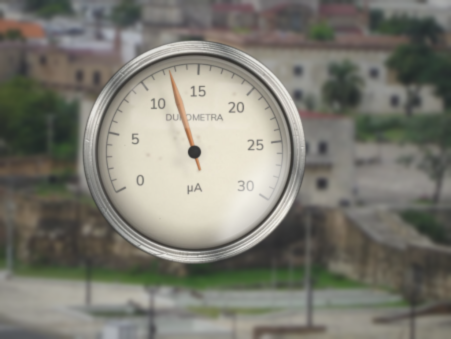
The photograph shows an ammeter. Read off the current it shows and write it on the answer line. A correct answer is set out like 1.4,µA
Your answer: 12.5,µA
